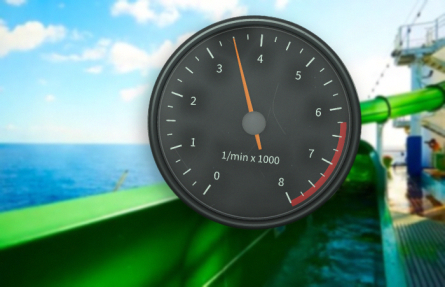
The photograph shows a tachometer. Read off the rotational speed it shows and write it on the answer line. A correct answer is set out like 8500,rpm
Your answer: 3500,rpm
